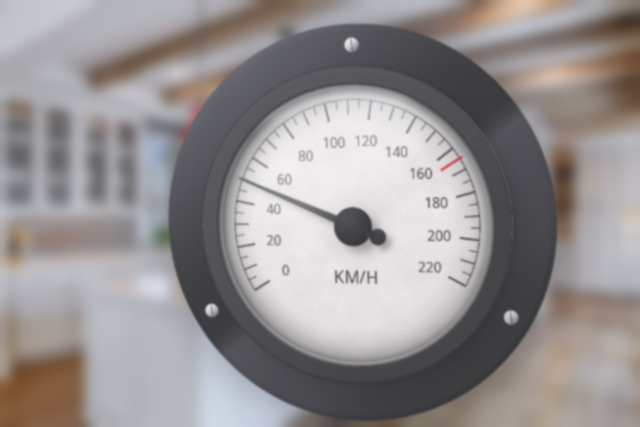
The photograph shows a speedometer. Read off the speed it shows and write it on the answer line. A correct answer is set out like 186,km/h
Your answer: 50,km/h
